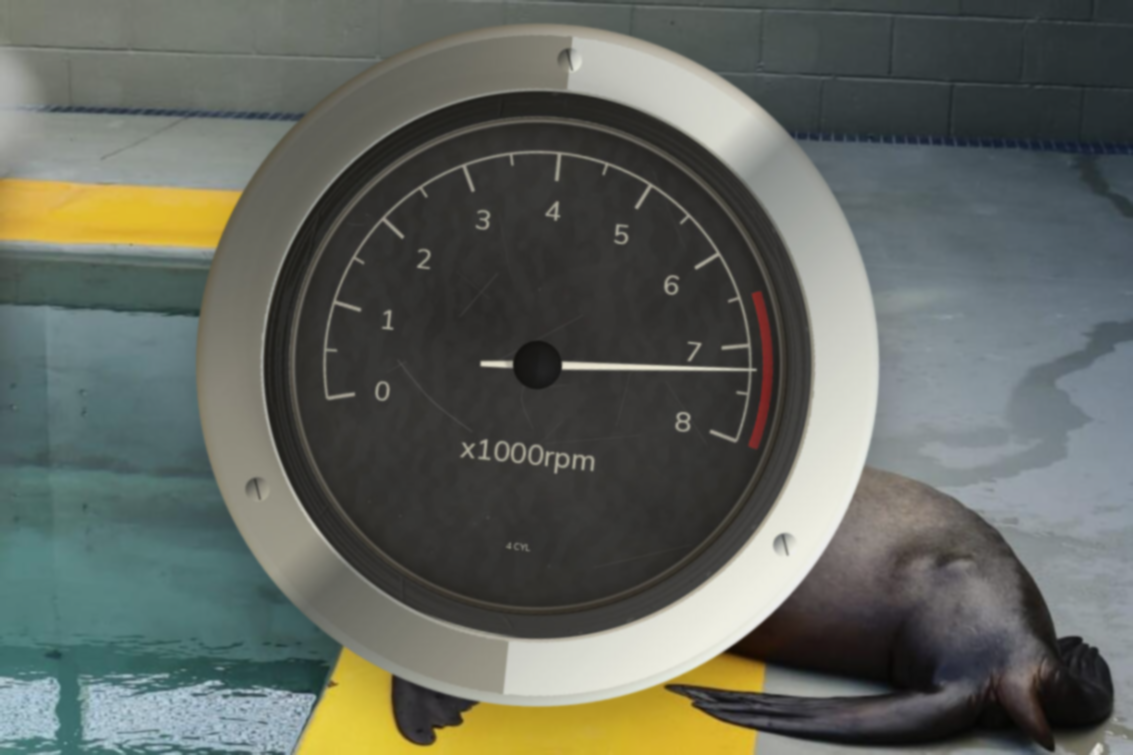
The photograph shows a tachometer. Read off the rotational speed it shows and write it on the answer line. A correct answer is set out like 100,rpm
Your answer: 7250,rpm
